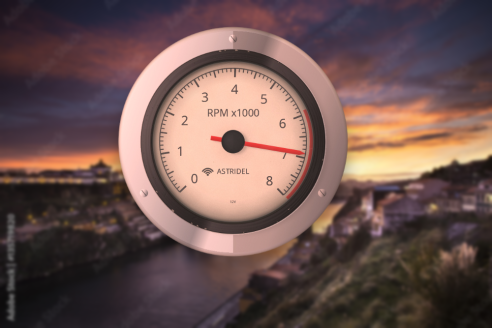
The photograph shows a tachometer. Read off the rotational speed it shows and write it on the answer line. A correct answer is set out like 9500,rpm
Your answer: 6900,rpm
